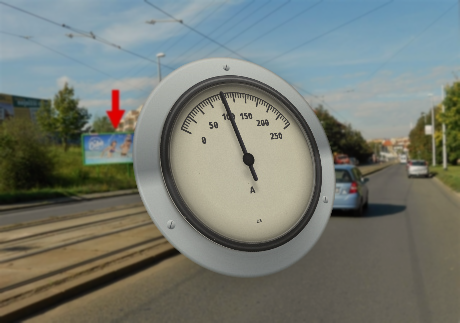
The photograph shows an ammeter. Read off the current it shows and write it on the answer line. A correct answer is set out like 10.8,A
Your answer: 100,A
